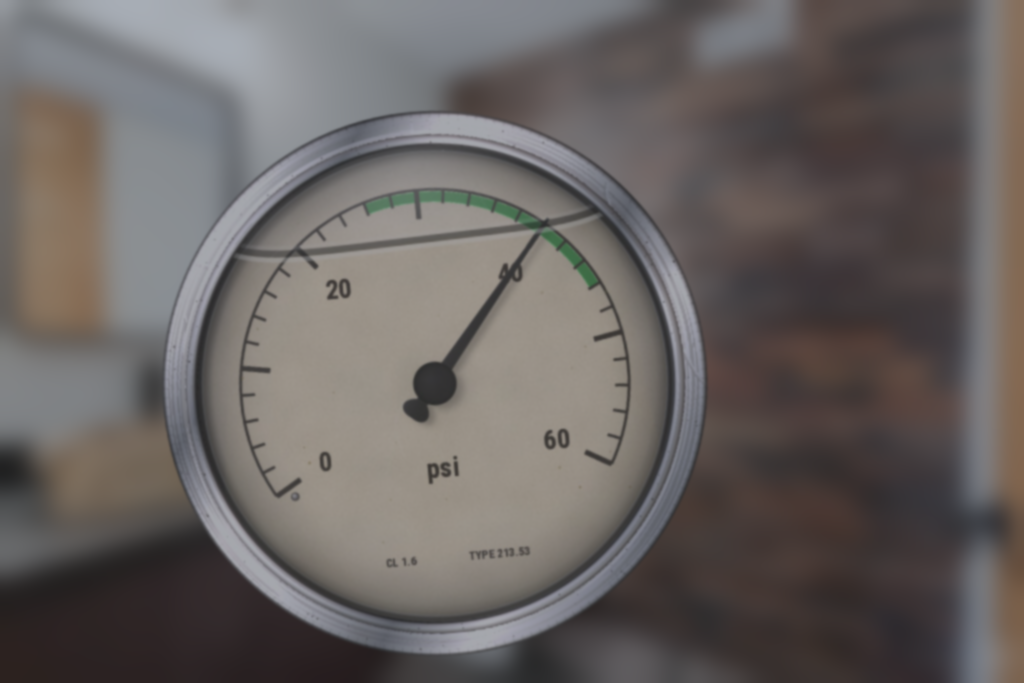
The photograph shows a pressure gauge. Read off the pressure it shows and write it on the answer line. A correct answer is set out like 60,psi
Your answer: 40,psi
